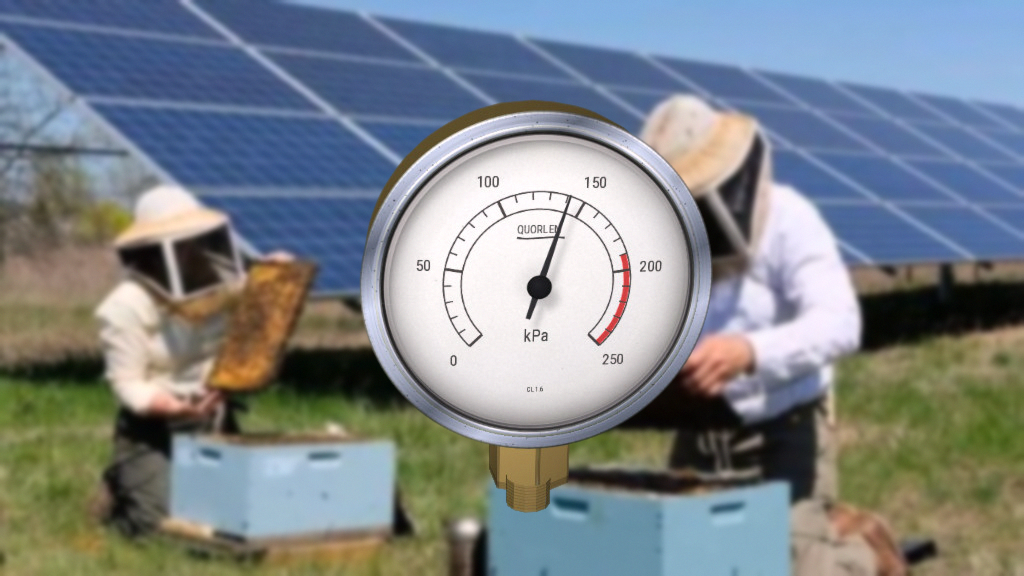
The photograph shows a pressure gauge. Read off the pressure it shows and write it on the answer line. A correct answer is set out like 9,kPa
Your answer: 140,kPa
